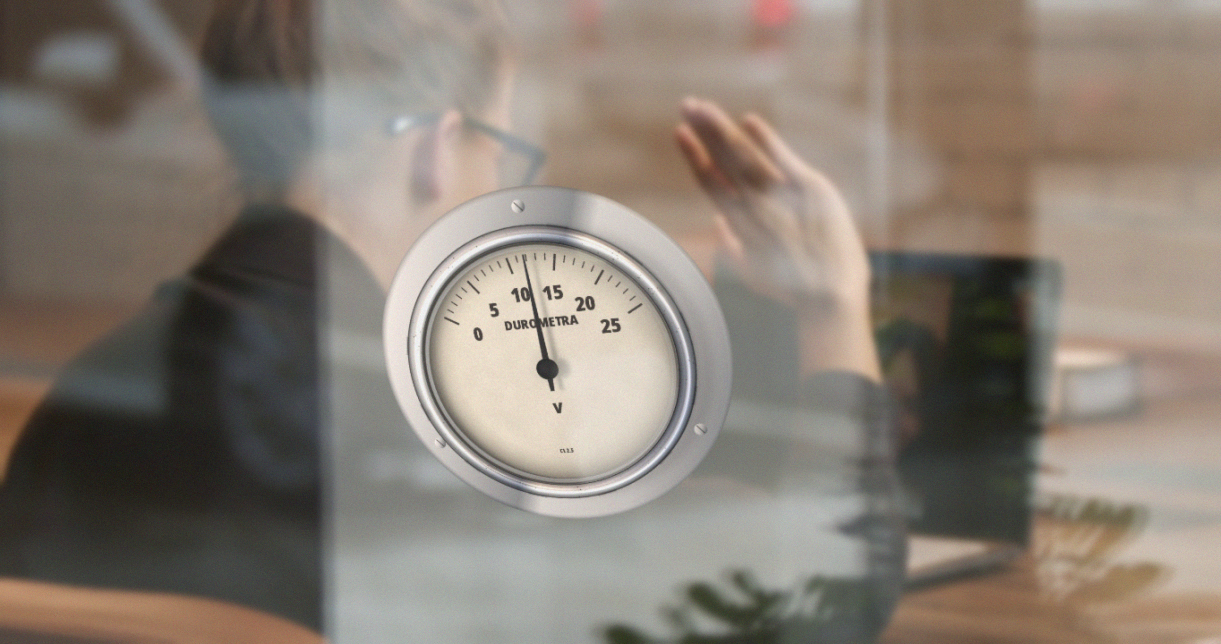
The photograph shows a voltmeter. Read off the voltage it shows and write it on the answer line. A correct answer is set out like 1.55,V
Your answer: 12,V
